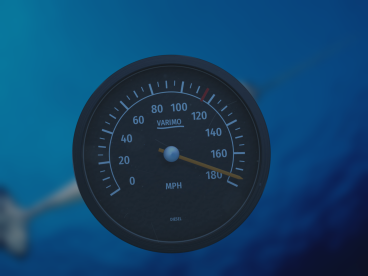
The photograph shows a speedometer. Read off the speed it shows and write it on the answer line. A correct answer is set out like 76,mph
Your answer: 175,mph
